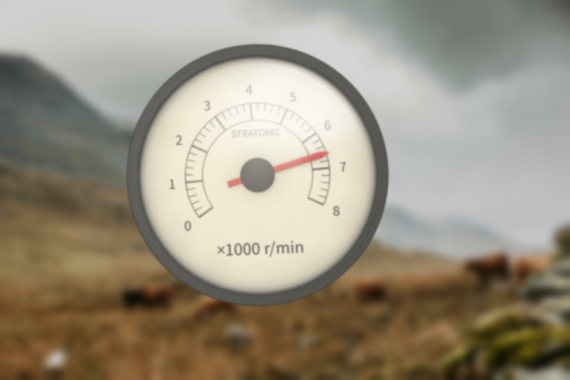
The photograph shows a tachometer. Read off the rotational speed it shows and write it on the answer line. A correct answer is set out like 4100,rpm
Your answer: 6600,rpm
